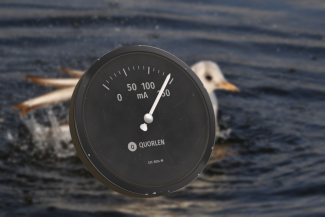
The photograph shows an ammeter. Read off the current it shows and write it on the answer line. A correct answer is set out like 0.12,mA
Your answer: 140,mA
